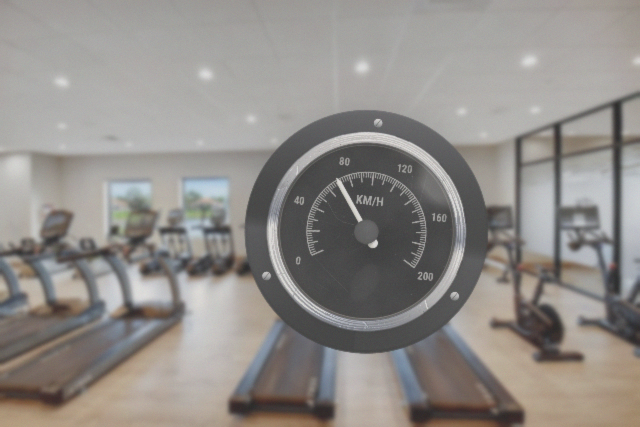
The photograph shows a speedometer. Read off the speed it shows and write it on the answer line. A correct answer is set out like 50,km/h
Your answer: 70,km/h
